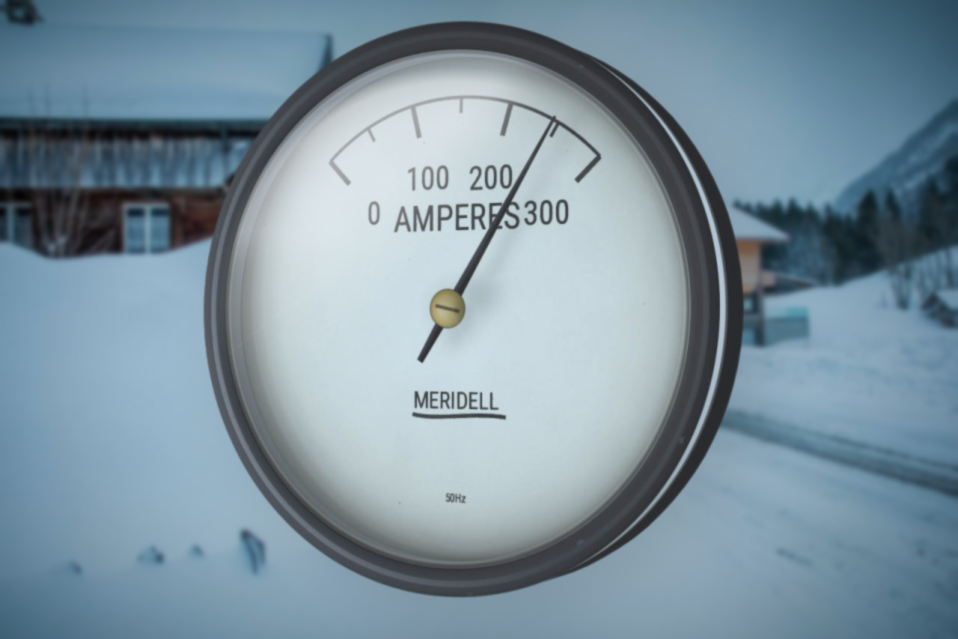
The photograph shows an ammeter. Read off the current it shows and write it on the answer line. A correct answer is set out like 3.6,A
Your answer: 250,A
